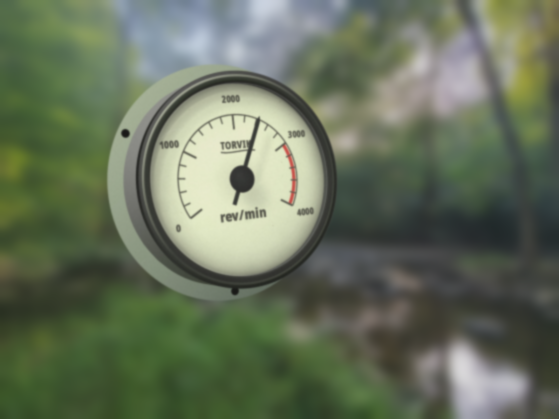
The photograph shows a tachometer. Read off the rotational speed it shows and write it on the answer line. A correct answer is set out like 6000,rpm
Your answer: 2400,rpm
